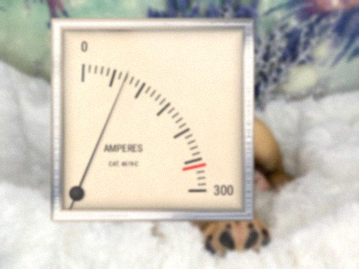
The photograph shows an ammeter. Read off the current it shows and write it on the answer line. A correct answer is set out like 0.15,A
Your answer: 70,A
